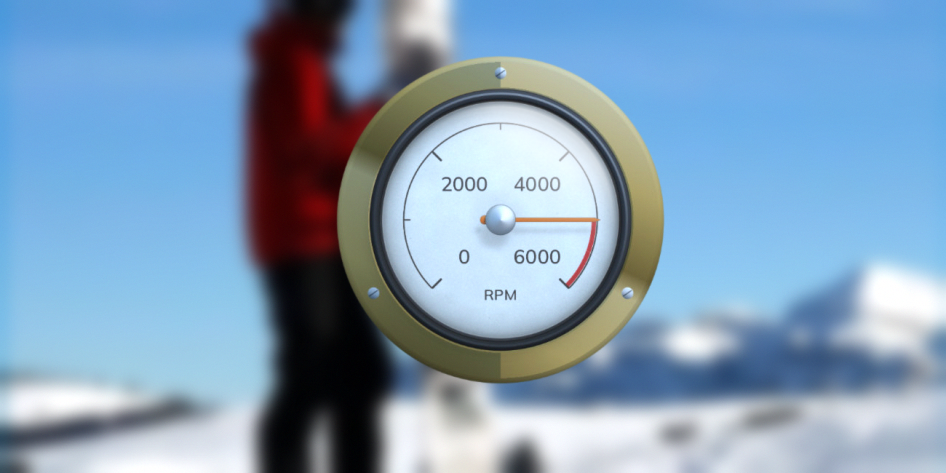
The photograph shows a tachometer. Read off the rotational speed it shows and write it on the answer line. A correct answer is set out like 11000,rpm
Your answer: 5000,rpm
